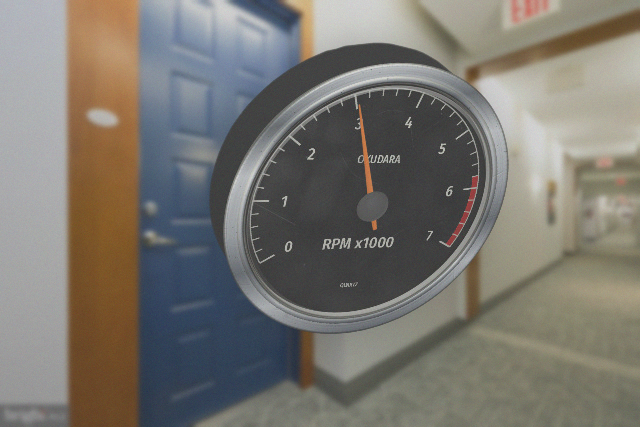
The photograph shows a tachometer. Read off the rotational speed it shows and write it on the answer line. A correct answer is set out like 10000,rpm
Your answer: 3000,rpm
